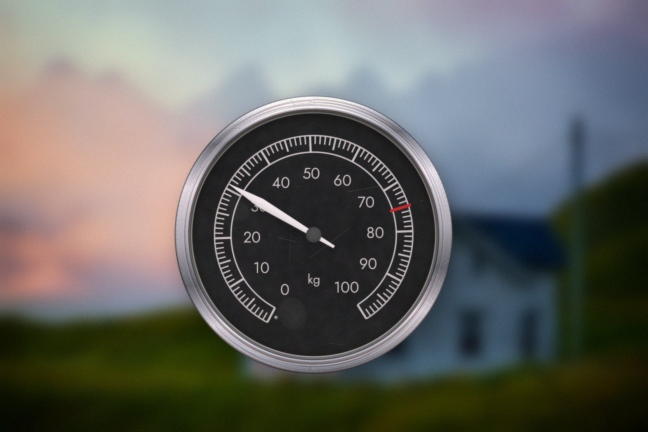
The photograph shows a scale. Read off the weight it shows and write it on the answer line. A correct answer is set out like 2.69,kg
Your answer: 31,kg
